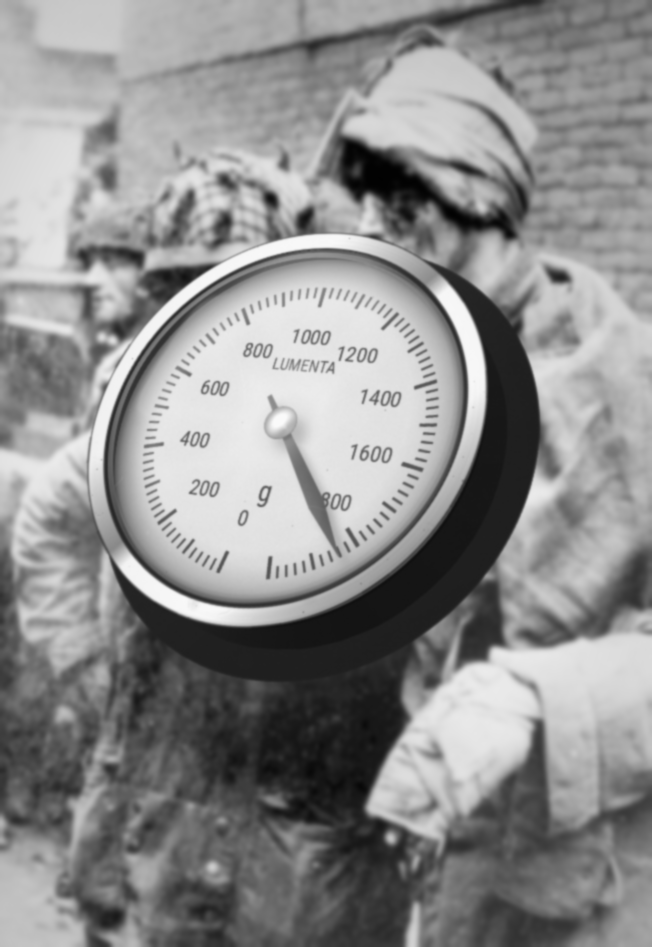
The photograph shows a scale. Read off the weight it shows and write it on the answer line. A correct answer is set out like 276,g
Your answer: 1840,g
